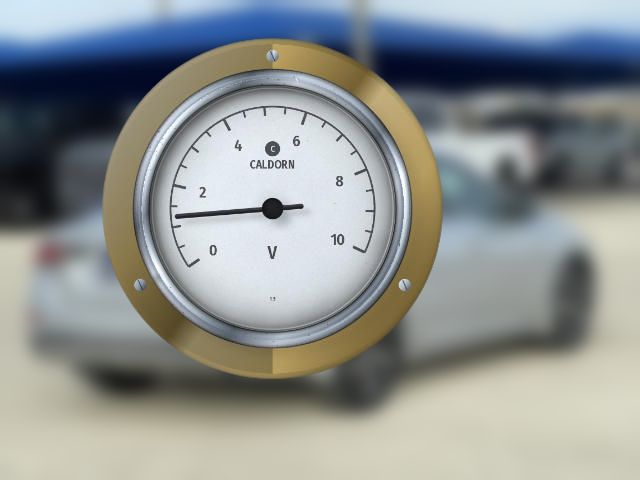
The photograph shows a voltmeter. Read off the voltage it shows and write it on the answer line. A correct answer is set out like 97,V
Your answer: 1.25,V
